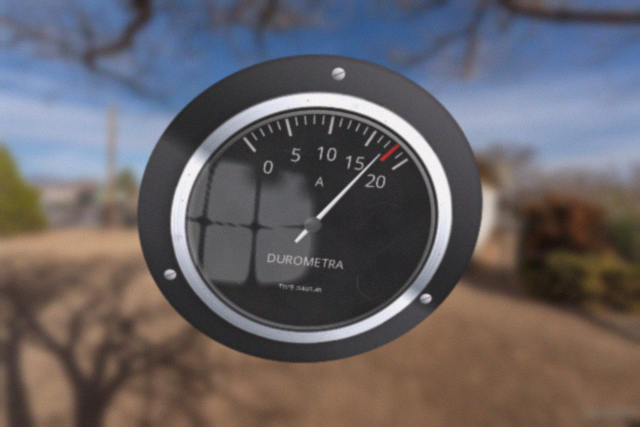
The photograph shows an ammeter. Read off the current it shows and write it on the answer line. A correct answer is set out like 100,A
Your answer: 17,A
